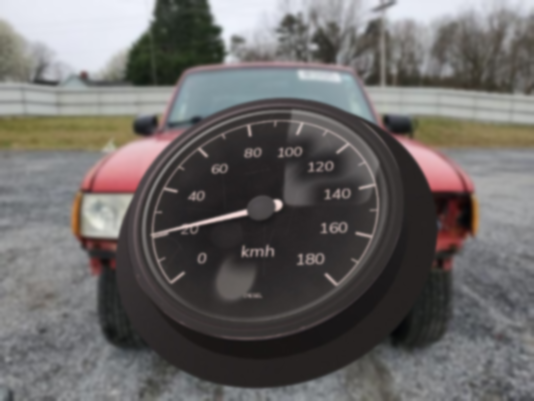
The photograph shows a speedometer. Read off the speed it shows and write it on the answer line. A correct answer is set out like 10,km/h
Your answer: 20,km/h
